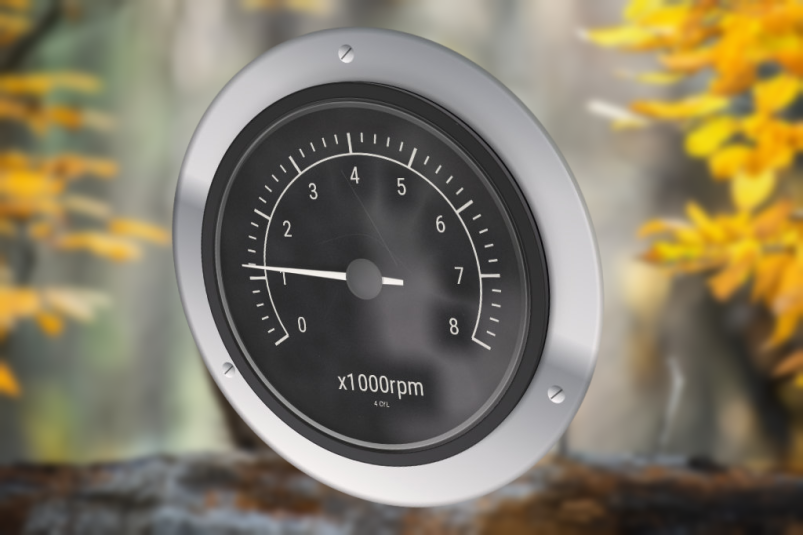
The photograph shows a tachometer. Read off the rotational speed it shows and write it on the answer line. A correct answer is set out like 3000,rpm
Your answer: 1200,rpm
